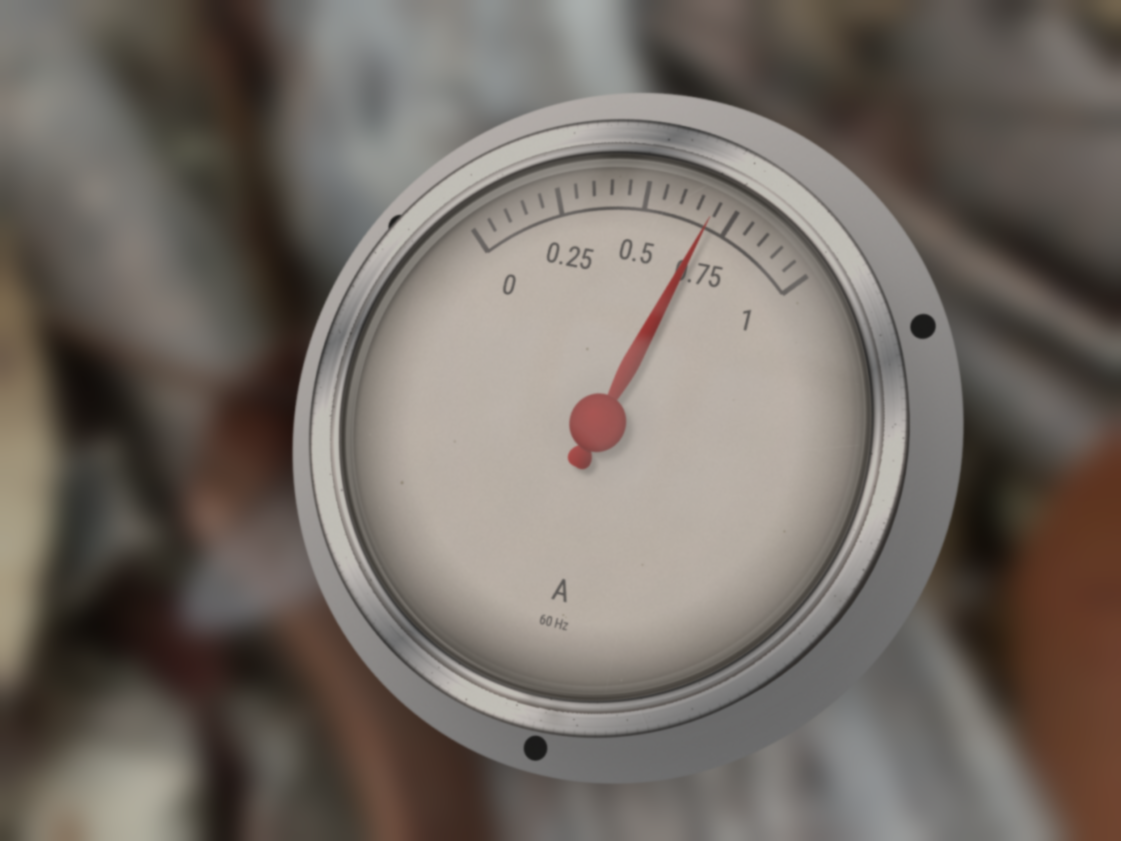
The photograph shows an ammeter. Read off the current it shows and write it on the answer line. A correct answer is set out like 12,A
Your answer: 0.7,A
